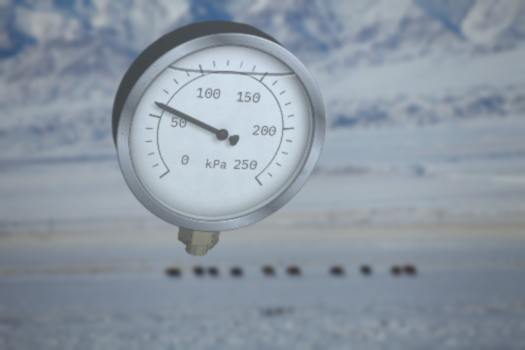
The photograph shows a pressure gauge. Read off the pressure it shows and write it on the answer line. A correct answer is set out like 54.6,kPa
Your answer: 60,kPa
